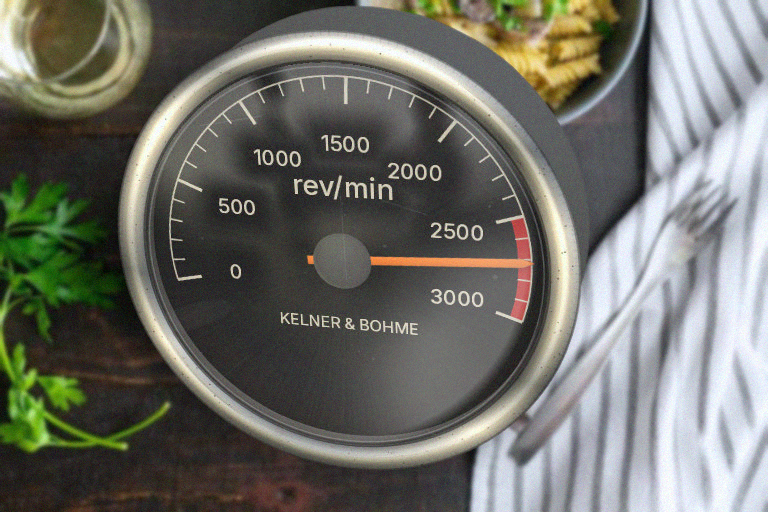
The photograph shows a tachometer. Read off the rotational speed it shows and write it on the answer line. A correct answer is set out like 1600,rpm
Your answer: 2700,rpm
